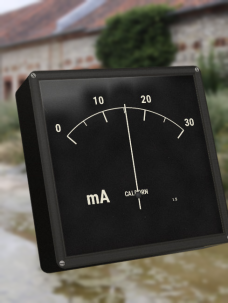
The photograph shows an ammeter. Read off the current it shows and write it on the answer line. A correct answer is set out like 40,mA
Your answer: 15,mA
